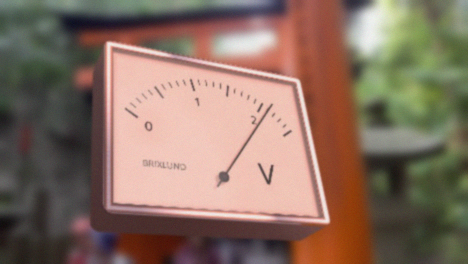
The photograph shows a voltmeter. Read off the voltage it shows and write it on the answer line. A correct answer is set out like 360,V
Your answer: 2.1,V
